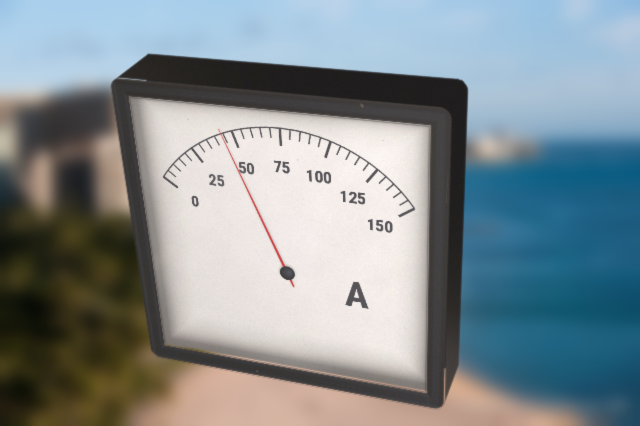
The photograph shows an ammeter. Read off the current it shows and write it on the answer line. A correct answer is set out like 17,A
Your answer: 45,A
